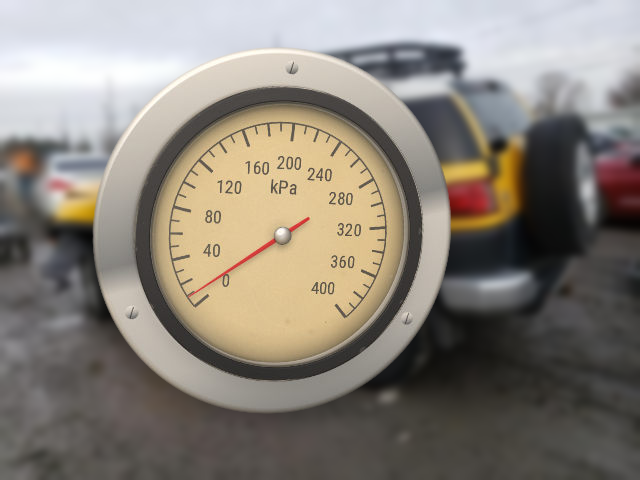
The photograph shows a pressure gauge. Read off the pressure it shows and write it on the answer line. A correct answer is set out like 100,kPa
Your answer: 10,kPa
